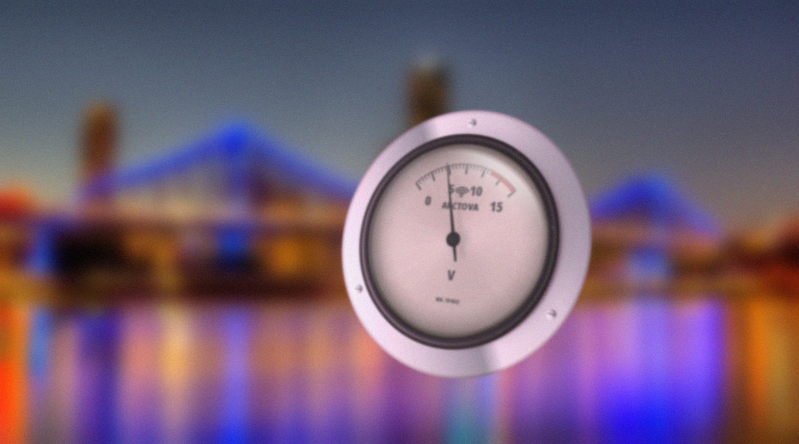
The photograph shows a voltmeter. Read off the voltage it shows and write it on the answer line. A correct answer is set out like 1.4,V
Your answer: 5,V
